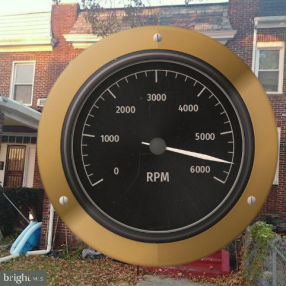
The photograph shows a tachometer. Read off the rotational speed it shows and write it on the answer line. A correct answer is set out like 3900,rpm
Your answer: 5600,rpm
